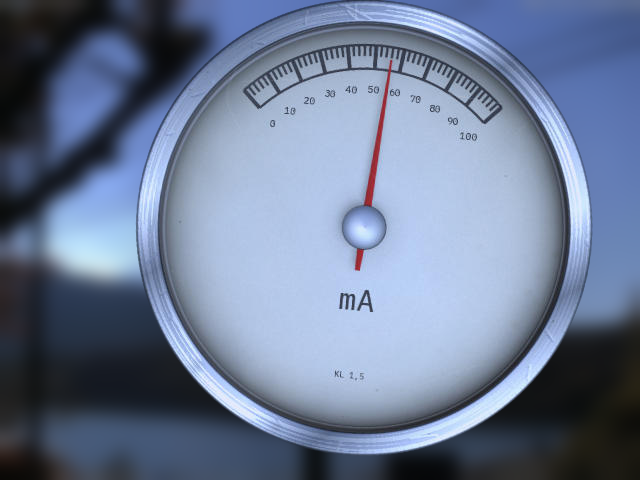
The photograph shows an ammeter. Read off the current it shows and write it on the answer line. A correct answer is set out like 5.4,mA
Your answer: 56,mA
